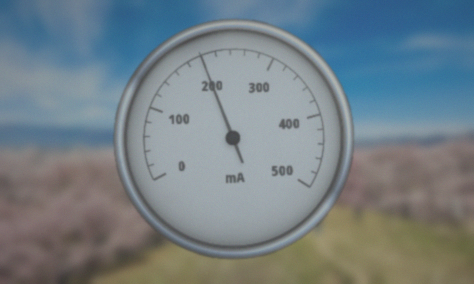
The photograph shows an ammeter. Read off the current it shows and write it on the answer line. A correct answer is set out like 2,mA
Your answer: 200,mA
